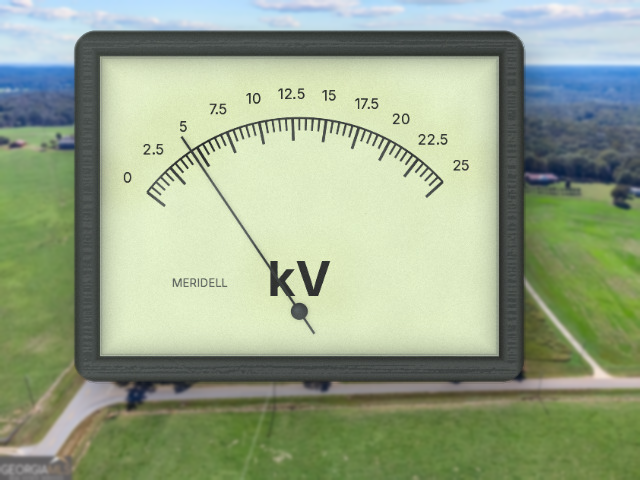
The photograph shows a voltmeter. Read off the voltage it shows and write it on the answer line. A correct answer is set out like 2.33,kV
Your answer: 4.5,kV
